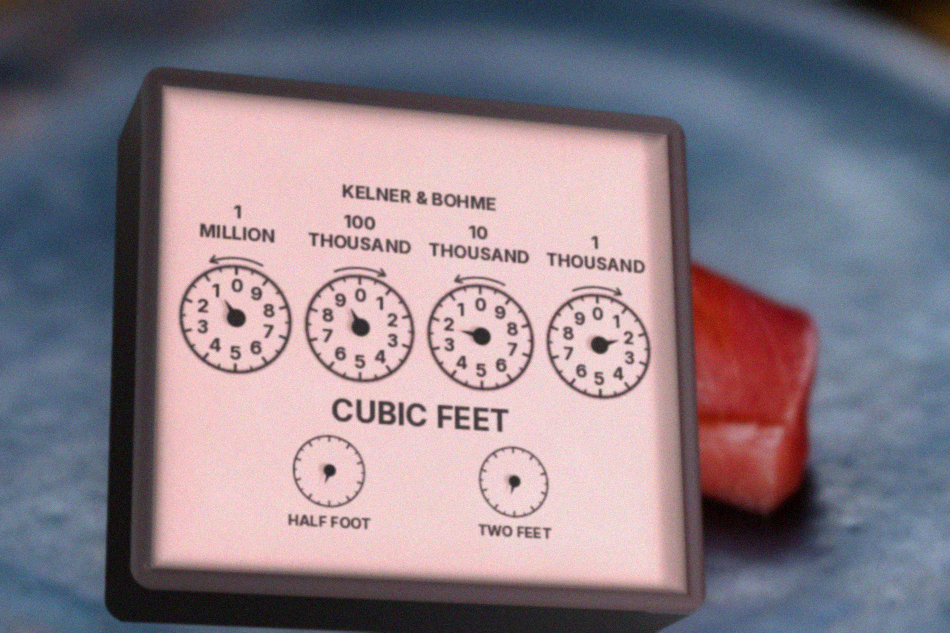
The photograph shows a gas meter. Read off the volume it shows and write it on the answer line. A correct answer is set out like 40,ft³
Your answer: 92200,ft³
